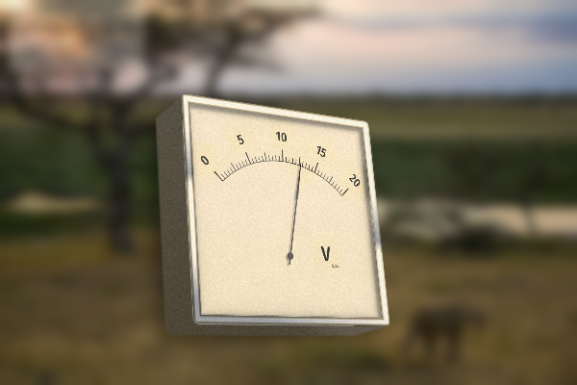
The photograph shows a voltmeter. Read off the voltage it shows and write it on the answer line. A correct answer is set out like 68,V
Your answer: 12.5,V
